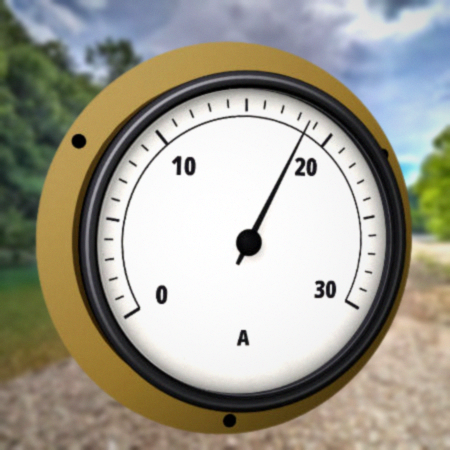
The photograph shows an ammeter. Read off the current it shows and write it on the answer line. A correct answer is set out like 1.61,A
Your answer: 18.5,A
